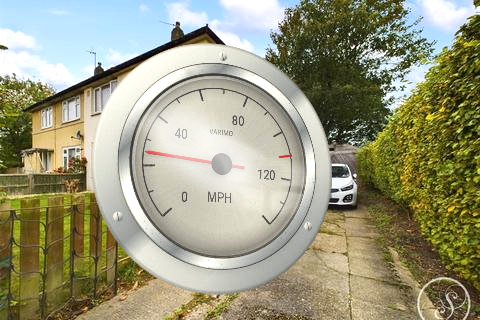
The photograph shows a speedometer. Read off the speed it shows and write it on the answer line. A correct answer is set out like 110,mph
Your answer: 25,mph
